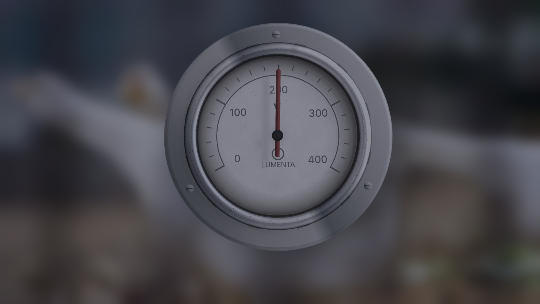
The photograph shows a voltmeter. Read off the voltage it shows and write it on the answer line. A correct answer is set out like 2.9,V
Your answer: 200,V
